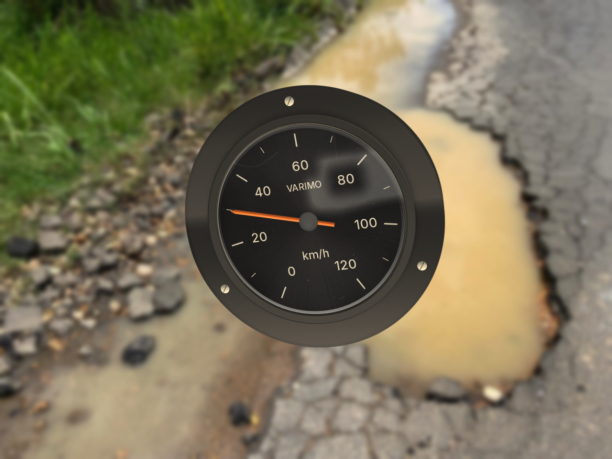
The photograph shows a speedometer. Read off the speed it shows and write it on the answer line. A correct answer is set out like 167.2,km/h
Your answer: 30,km/h
